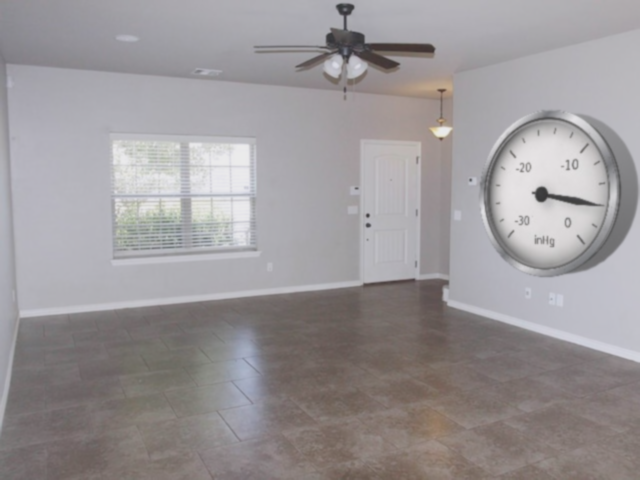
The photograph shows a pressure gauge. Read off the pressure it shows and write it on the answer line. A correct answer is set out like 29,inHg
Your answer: -4,inHg
